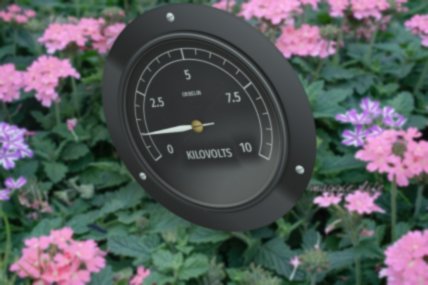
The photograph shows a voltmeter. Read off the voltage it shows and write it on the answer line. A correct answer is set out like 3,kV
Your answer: 1,kV
